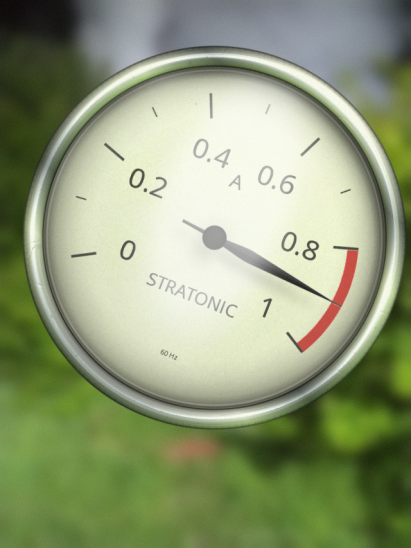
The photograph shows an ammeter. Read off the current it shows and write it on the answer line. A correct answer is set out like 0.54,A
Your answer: 0.9,A
